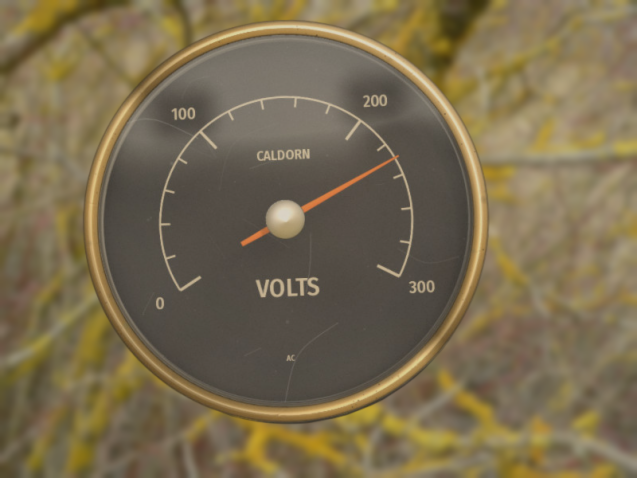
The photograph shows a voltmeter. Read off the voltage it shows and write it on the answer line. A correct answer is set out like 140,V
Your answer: 230,V
